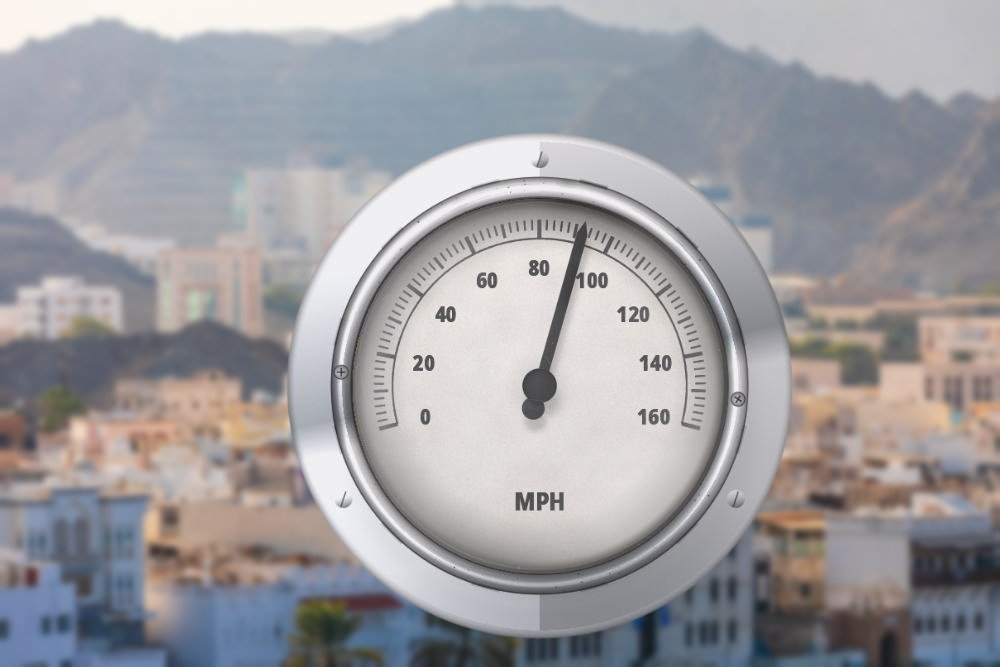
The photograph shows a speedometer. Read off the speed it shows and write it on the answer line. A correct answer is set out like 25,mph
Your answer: 92,mph
